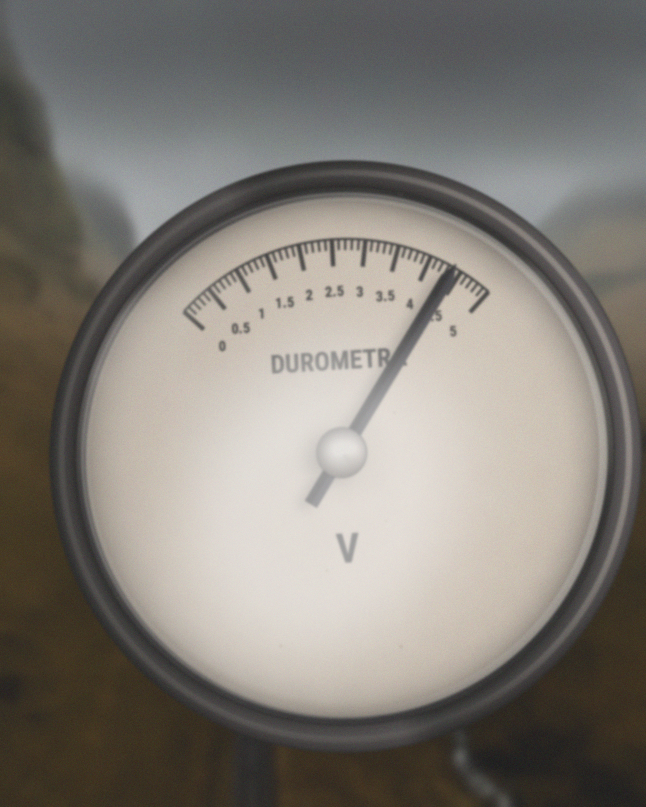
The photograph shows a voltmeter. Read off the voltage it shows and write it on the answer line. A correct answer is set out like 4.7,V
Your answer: 4.4,V
